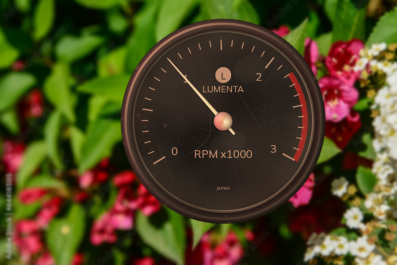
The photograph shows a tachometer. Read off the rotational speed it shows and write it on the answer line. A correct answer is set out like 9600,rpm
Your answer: 1000,rpm
